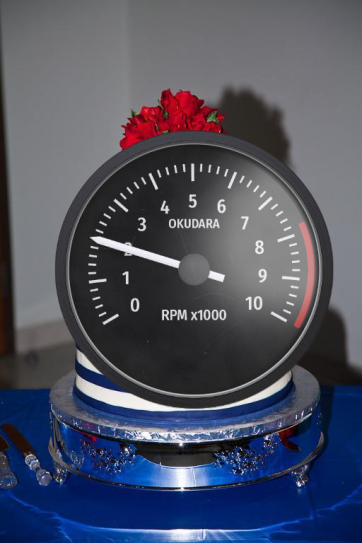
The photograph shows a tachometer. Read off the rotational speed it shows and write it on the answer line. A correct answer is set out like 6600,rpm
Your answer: 2000,rpm
